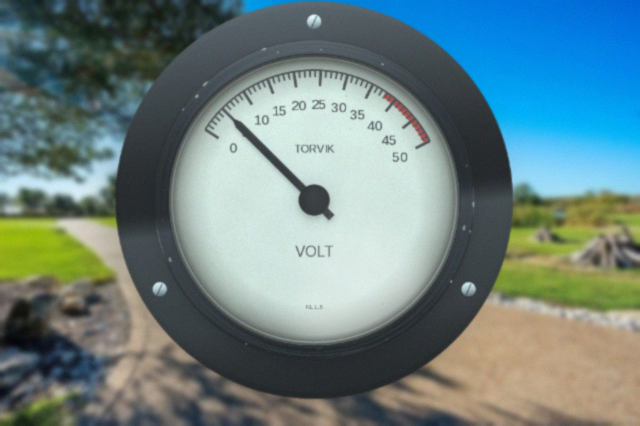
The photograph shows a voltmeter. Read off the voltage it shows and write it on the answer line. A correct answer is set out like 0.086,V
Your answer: 5,V
